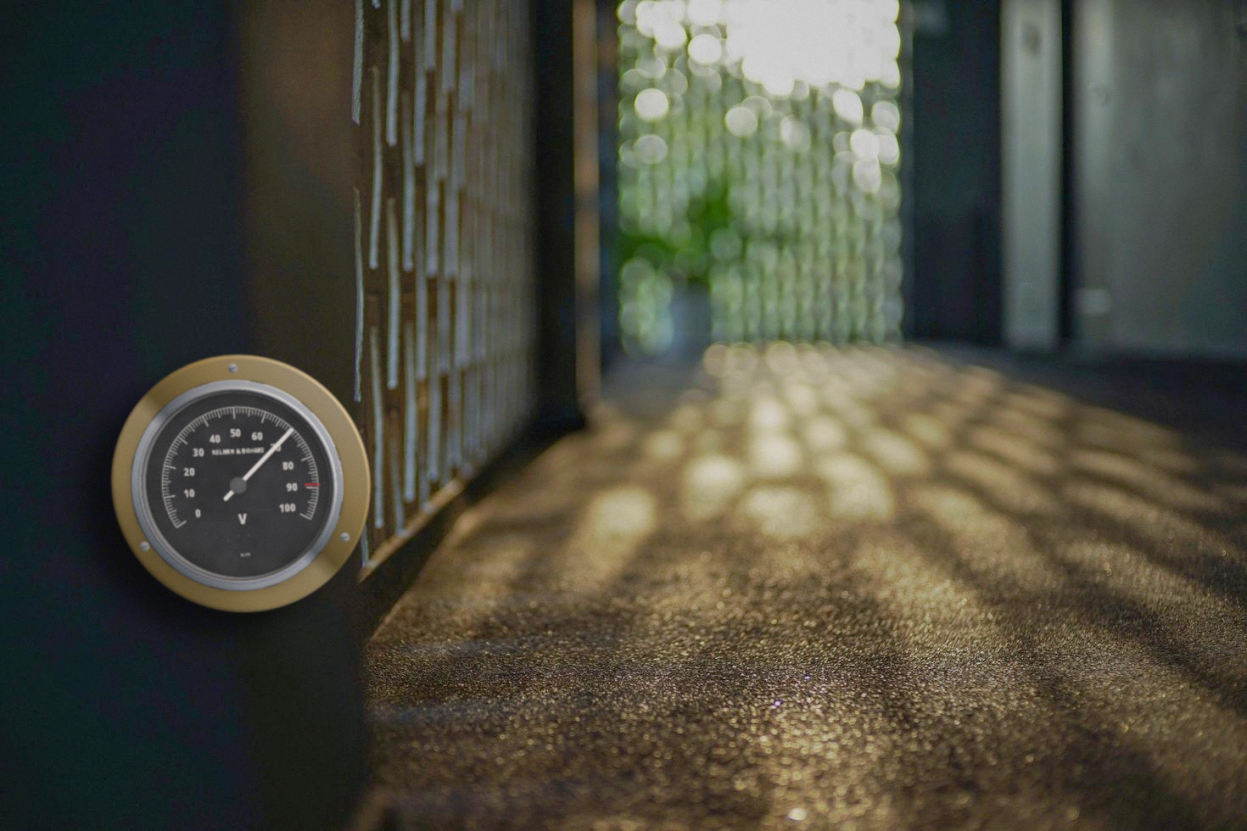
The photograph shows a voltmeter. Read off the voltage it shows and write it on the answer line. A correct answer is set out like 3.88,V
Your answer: 70,V
